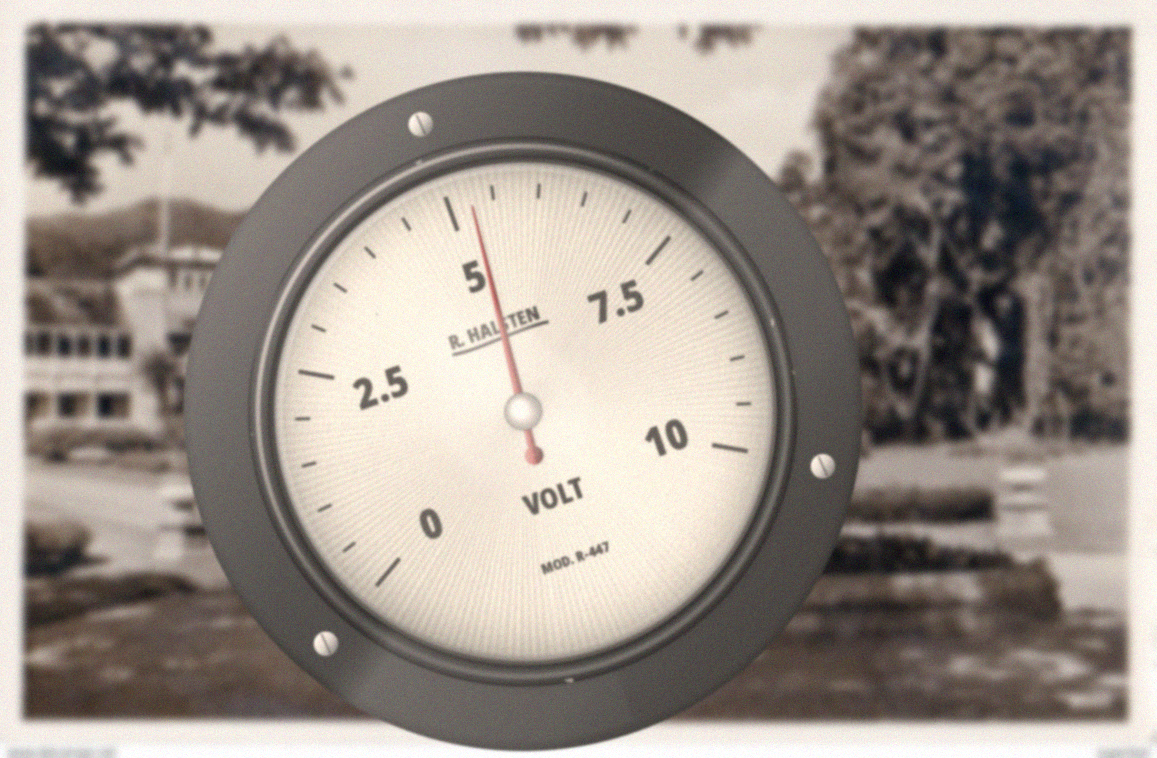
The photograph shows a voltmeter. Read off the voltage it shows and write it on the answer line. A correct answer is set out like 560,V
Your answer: 5.25,V
